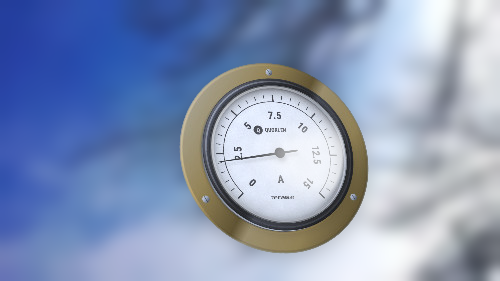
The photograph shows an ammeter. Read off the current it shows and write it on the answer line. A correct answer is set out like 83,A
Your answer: 2,A
